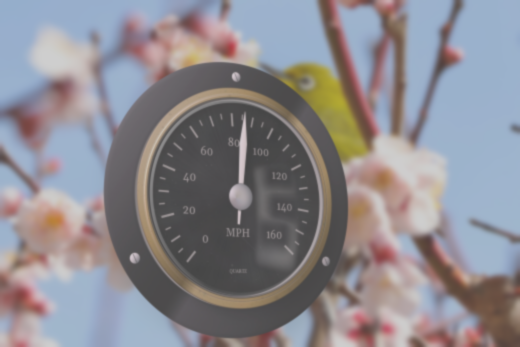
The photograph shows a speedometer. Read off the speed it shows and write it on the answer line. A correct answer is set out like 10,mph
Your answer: 85,mph
